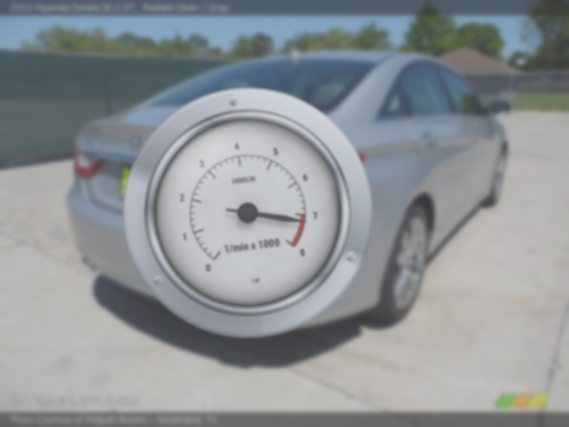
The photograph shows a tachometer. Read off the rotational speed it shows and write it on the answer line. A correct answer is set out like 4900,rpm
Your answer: 7200,rpm
